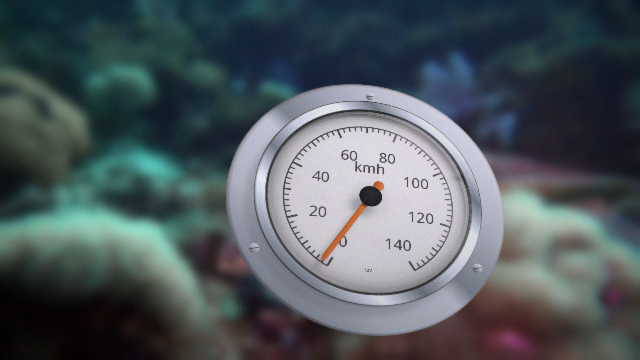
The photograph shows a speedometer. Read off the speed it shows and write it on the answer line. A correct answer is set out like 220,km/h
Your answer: 2,km/h
